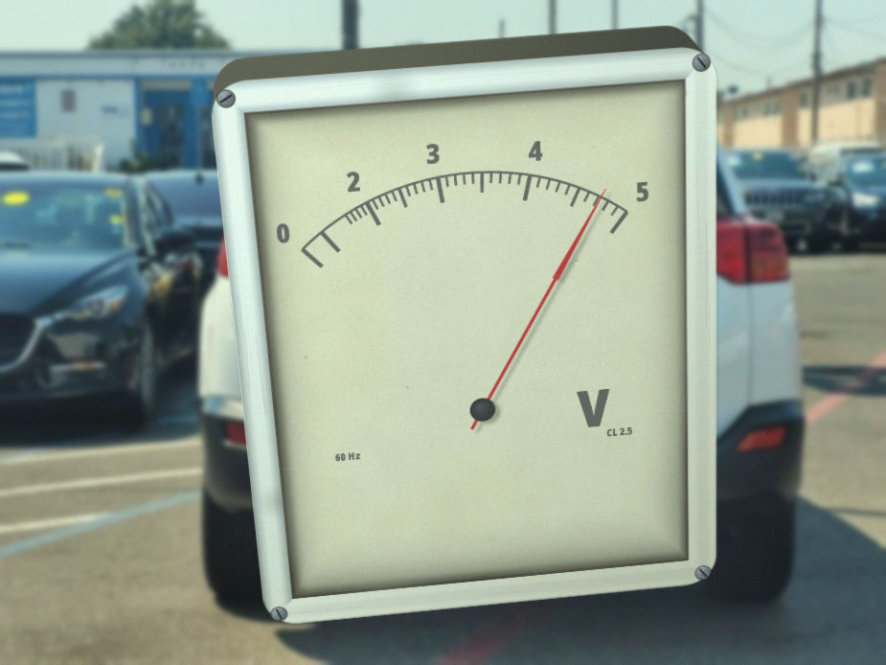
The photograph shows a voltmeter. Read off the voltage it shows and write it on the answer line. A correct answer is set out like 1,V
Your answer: 4.7,V
